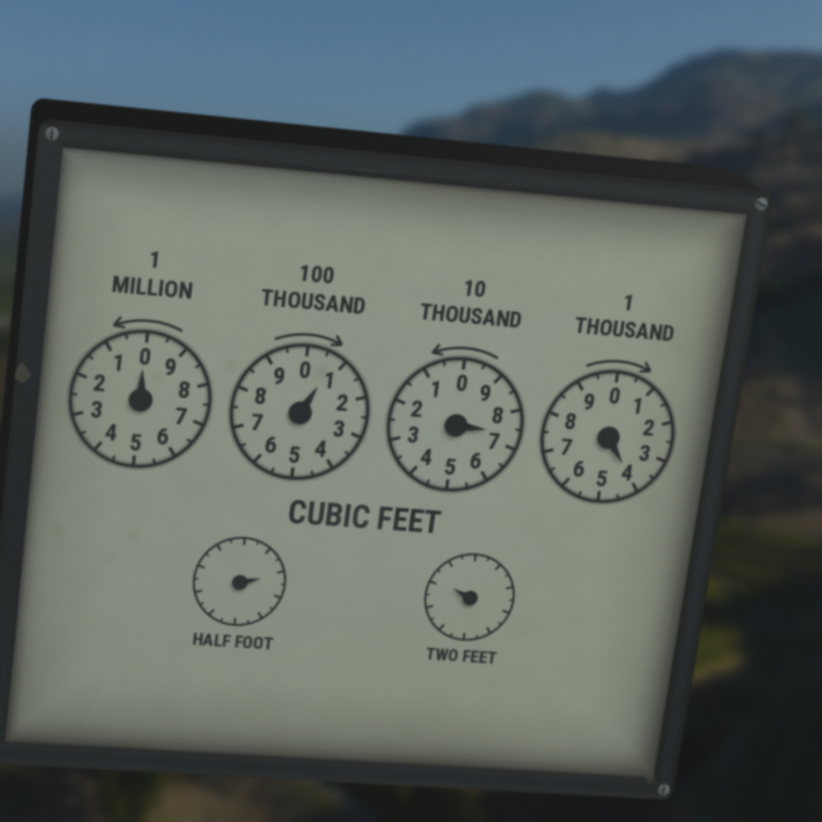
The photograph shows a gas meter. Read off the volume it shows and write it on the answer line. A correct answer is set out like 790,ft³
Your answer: 7400,ft³
